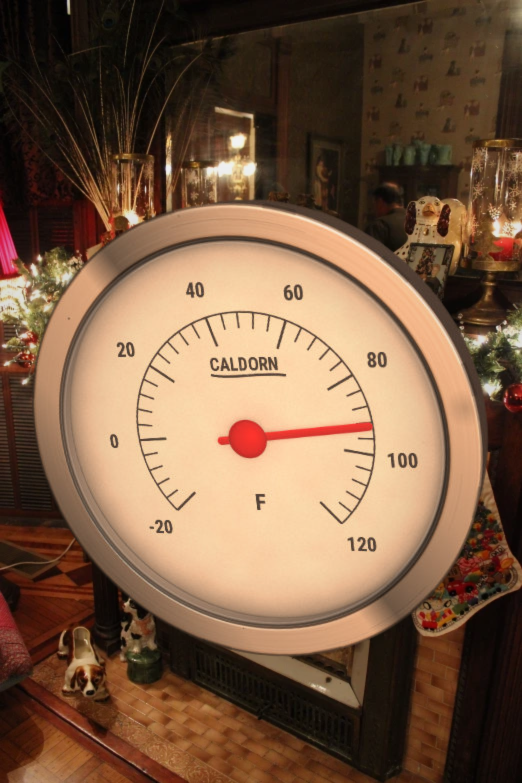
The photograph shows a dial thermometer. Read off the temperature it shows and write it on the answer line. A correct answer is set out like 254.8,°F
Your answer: 92,°F
